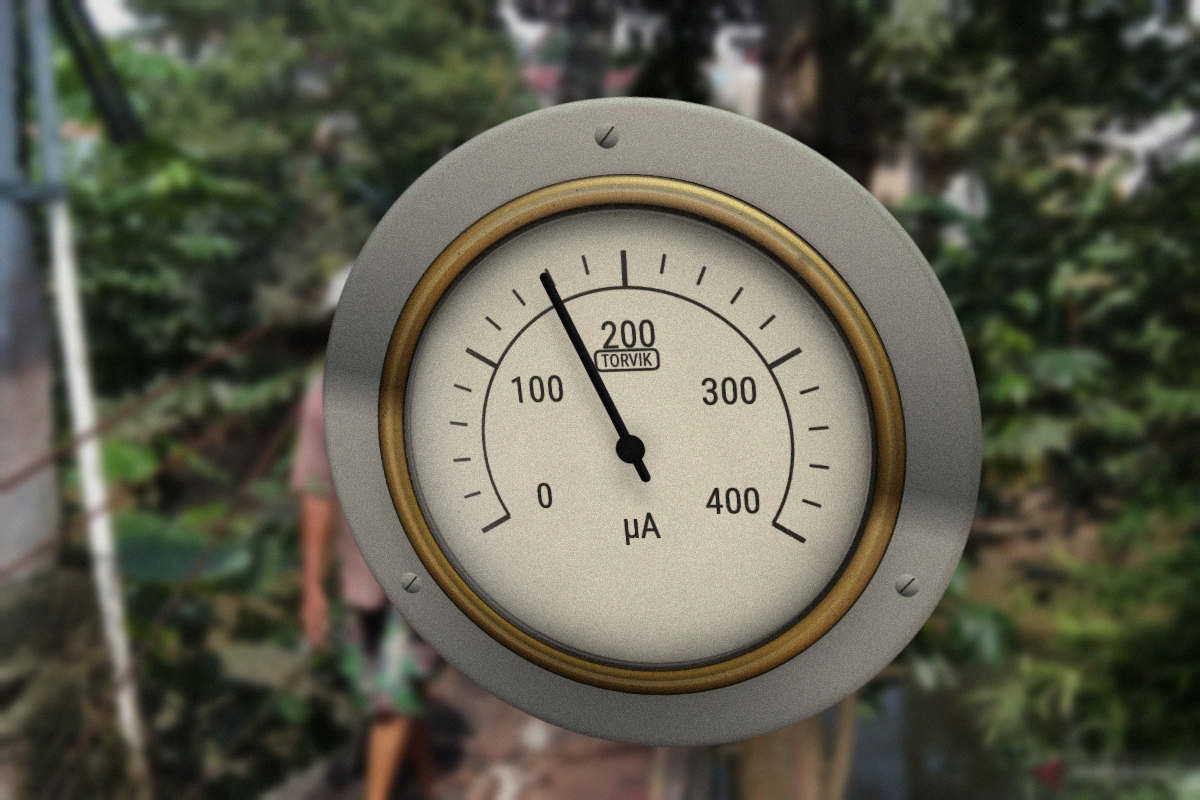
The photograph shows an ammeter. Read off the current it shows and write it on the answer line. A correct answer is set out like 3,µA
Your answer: 160,µA
